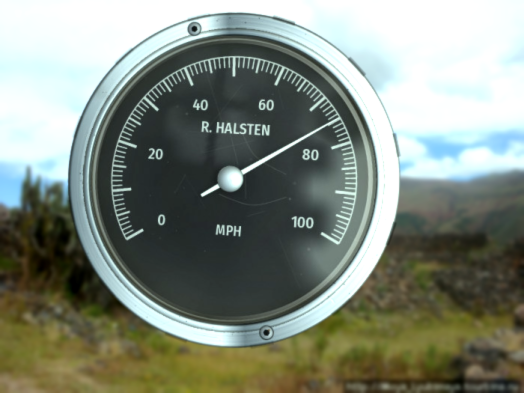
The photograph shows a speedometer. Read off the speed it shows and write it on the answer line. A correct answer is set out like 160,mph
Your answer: 75,mph
